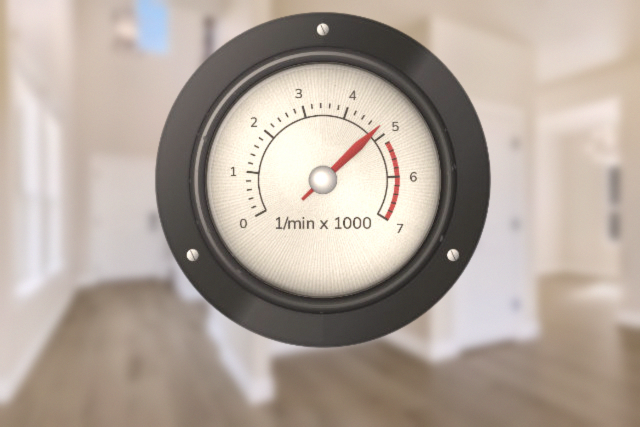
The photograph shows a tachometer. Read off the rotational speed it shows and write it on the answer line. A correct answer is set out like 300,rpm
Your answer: 4800,rpm
